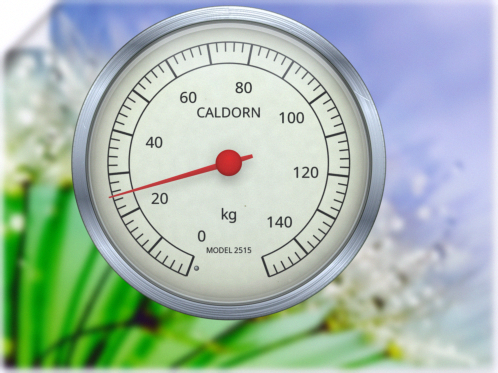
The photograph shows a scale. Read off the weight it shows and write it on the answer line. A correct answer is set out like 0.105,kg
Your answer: 25,kg
